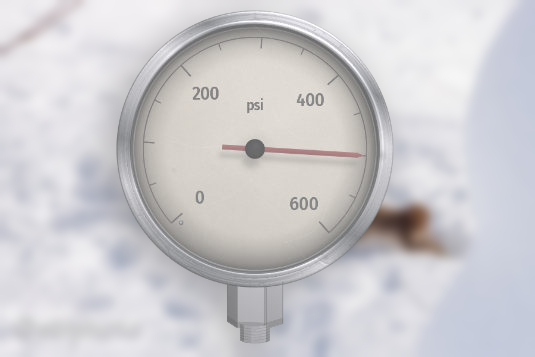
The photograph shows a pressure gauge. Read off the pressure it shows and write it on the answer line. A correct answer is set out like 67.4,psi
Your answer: 500,psi
